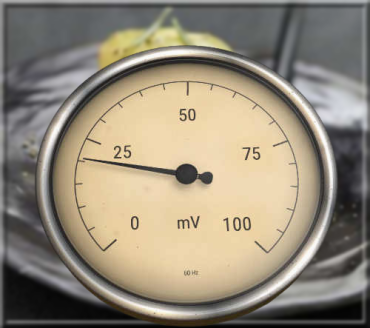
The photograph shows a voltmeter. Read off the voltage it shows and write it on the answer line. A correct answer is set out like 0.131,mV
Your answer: 20,mV
